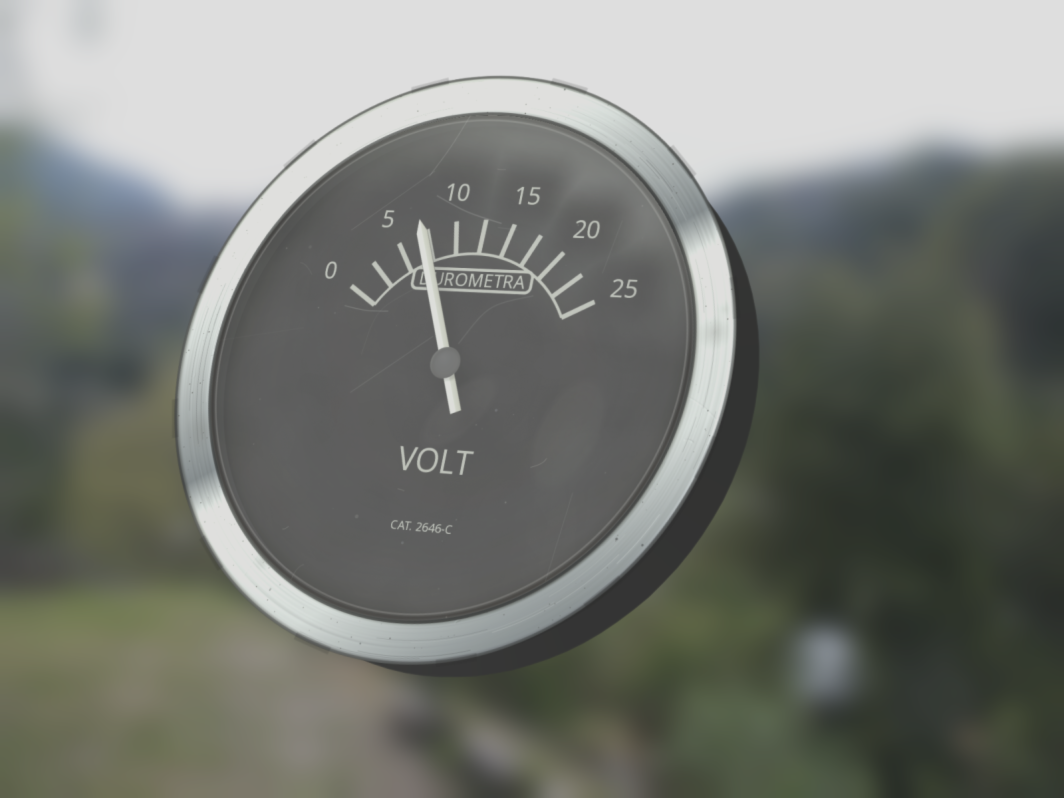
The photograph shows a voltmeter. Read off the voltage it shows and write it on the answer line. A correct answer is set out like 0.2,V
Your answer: 7.5,V
